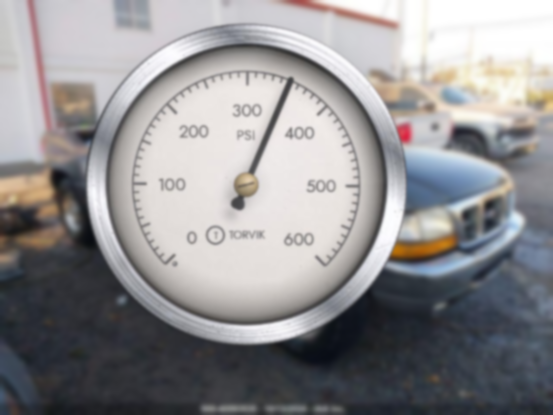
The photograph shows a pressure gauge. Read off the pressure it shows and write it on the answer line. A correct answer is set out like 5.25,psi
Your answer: 350,psi
